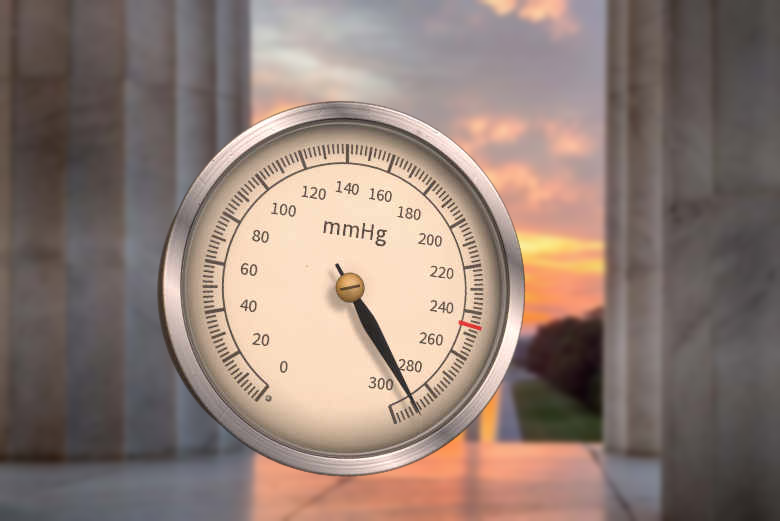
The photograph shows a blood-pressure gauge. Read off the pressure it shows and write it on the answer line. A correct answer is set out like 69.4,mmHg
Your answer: 290,mmHg
